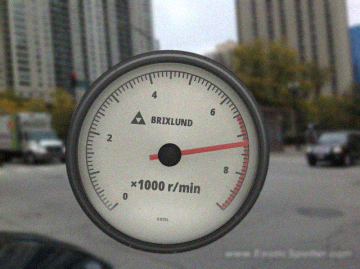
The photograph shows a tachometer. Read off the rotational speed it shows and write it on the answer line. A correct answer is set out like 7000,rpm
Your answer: 7200,rpm
